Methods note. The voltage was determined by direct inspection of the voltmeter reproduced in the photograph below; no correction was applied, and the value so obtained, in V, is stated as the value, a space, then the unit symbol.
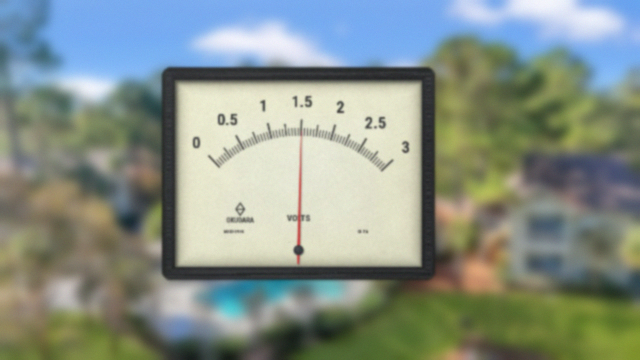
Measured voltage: 1.5 V
